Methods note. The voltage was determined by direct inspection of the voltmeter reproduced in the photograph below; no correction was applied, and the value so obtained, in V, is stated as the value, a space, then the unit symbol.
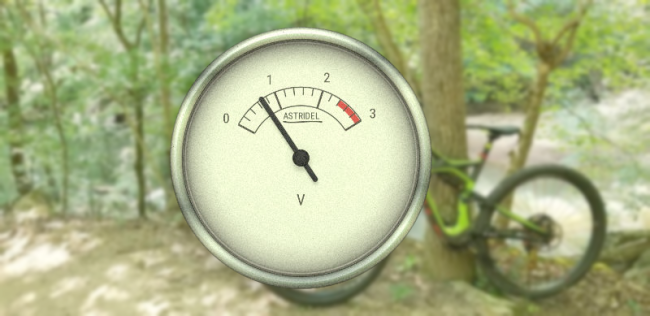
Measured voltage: 0.7 V
